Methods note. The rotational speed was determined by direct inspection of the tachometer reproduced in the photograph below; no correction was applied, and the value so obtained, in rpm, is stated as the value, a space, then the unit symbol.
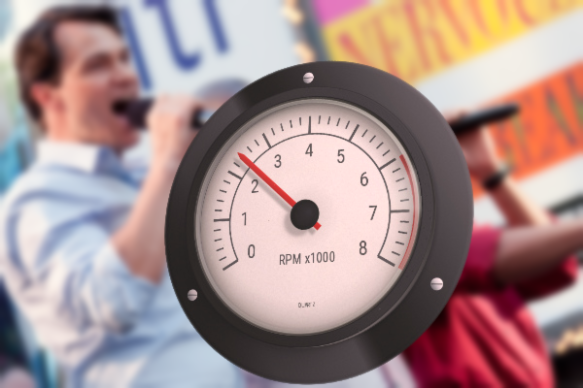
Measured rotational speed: 2400 rpm
